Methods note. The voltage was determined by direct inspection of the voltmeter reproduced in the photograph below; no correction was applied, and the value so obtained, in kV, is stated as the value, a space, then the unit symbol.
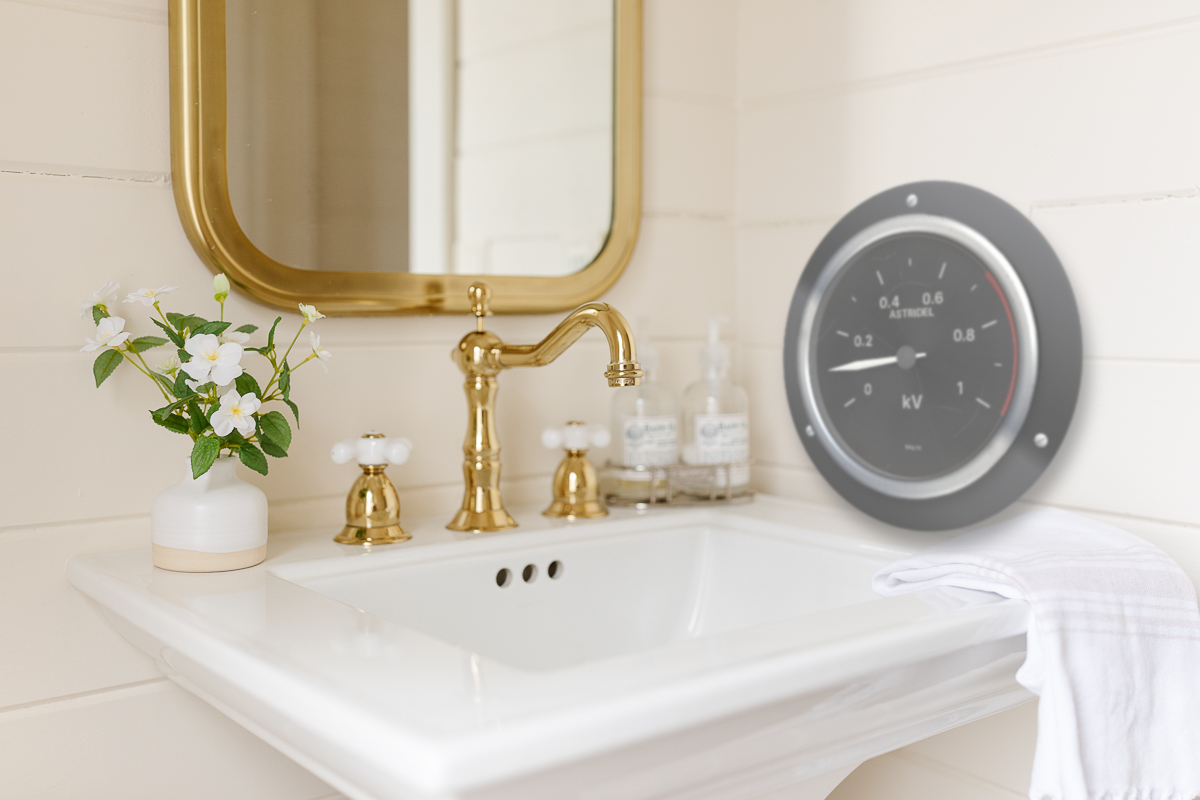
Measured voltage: 0.1 kV
